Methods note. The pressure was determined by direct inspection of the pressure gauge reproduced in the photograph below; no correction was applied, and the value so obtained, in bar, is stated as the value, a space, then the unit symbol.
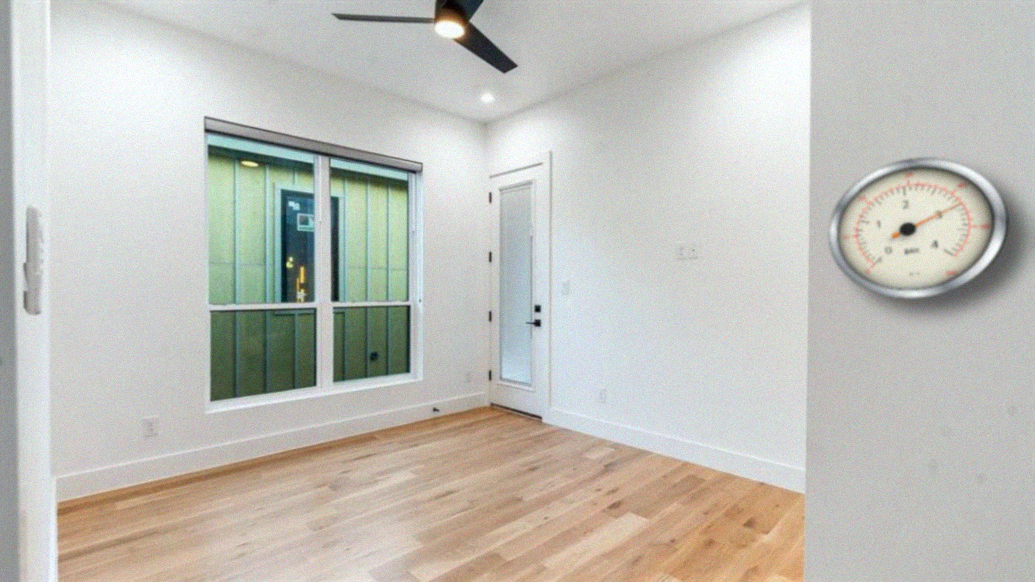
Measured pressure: 3 bar
